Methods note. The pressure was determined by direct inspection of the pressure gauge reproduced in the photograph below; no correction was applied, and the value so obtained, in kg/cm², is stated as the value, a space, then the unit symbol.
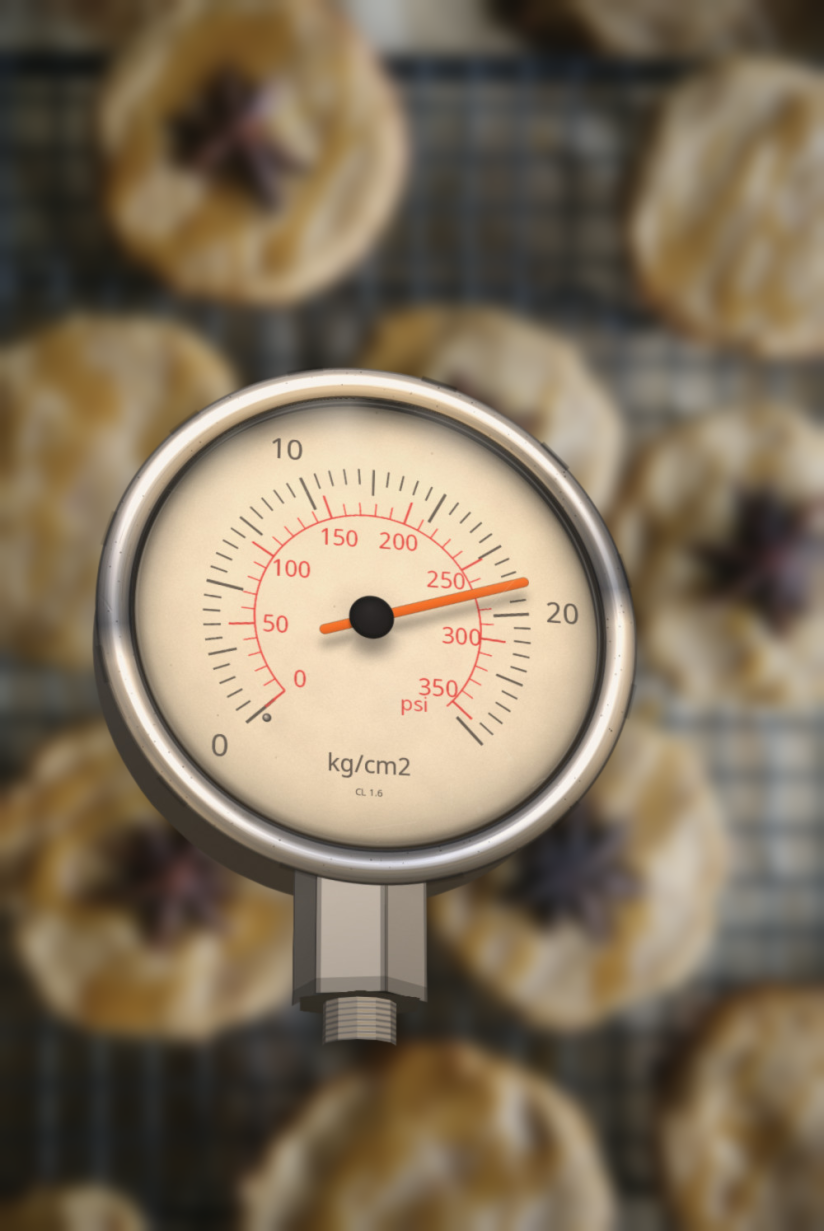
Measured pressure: 19 kg/cm²
